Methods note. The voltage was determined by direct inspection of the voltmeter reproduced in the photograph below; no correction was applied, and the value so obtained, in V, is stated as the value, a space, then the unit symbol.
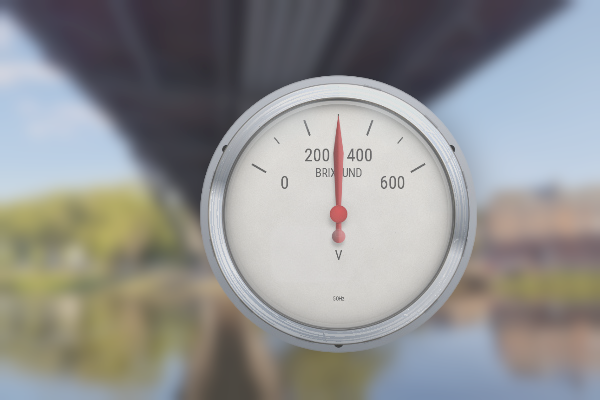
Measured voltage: 300 V
